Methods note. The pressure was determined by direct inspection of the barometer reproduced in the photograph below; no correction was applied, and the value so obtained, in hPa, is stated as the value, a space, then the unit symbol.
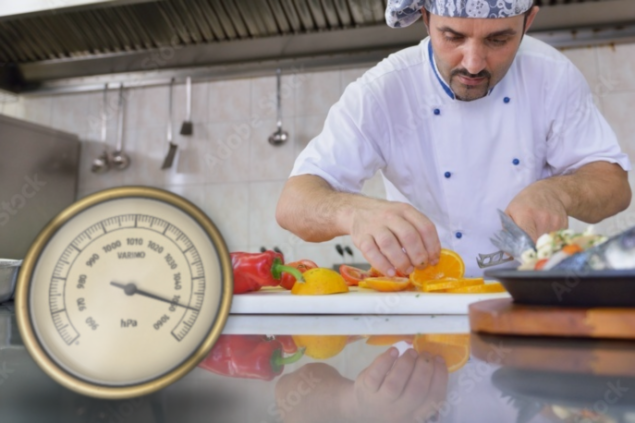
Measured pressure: 1050 hPa
